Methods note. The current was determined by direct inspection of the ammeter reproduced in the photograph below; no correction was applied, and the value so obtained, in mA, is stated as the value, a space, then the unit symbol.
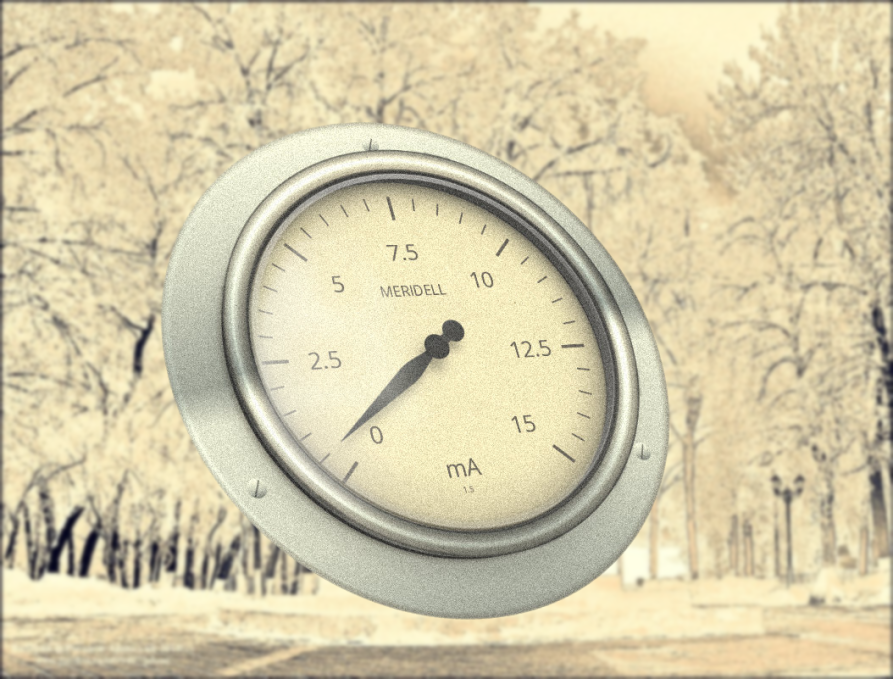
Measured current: 0.5 mA
